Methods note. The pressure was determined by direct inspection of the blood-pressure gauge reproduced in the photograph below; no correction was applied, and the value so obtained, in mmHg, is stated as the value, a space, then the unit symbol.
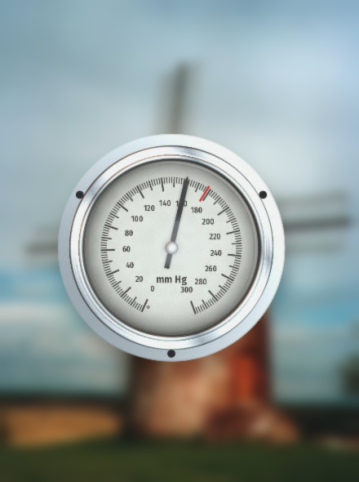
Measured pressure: 160 mmHg
